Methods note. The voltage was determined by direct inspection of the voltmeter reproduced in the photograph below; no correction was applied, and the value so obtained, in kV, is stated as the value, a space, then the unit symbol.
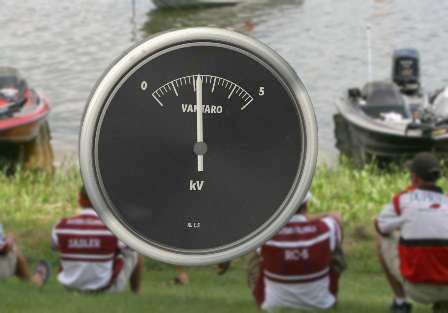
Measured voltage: 2.2 kV
